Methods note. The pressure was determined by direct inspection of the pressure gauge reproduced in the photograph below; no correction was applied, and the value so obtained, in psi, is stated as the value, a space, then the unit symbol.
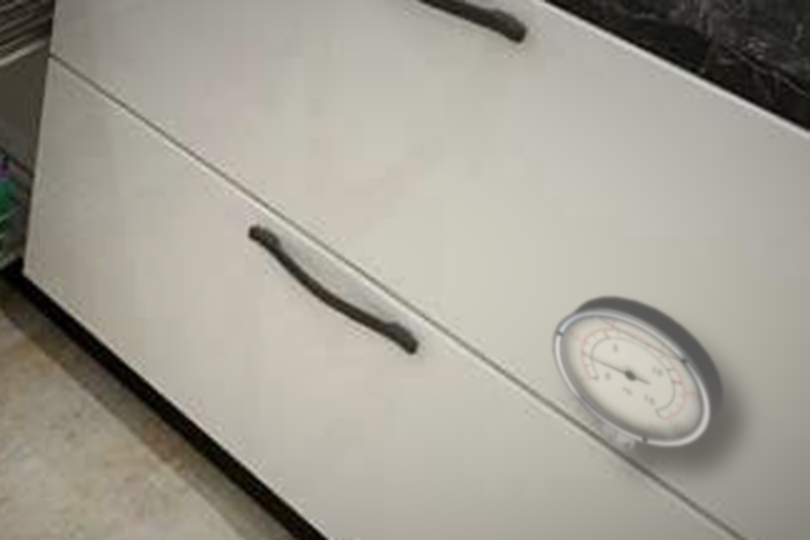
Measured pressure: 2 psi
